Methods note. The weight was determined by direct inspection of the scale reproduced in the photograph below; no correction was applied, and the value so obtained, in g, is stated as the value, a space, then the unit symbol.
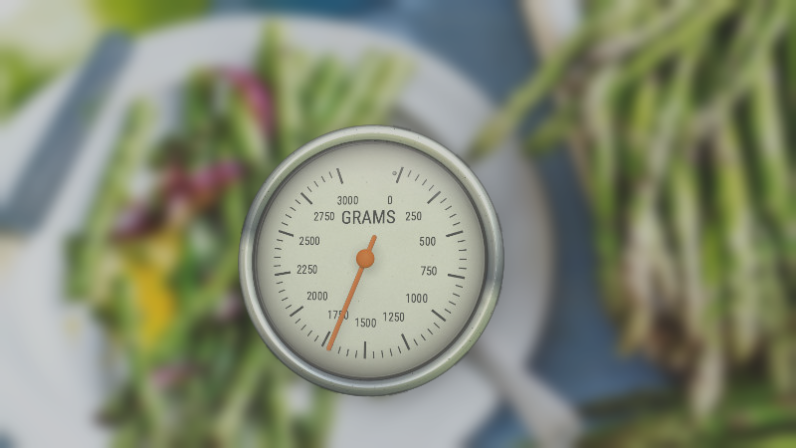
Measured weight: 1700 g
